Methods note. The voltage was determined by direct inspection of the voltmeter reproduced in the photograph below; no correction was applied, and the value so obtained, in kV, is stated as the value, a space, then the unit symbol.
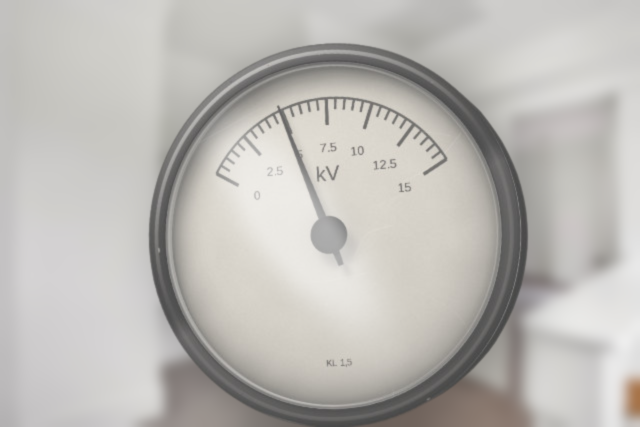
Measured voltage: 5 kV
